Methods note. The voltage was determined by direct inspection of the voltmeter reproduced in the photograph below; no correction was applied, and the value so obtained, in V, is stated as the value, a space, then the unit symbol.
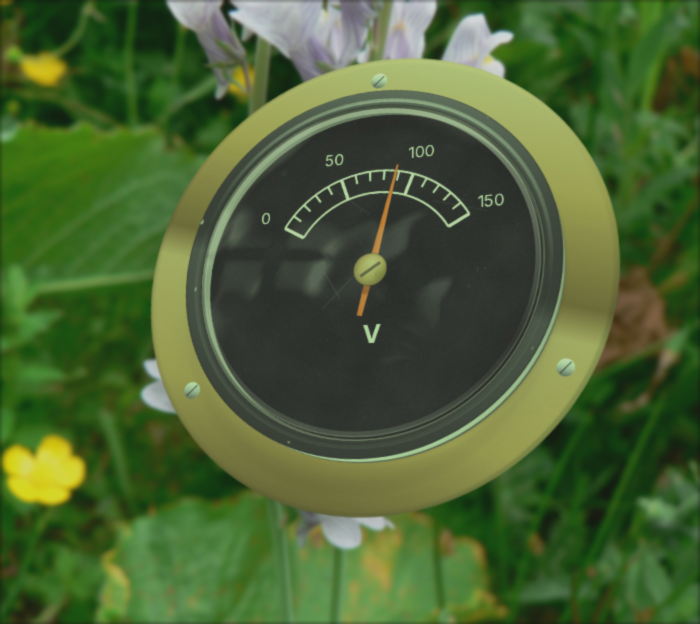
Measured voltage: 90 V
